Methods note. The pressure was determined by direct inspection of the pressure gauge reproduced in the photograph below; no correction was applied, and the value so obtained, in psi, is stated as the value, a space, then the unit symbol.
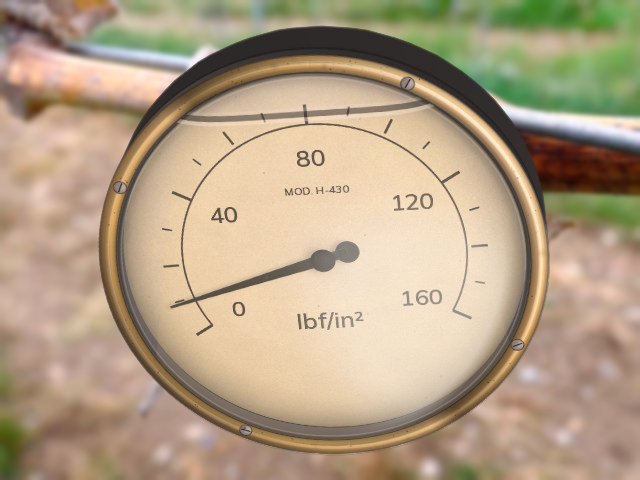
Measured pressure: 10 psi
